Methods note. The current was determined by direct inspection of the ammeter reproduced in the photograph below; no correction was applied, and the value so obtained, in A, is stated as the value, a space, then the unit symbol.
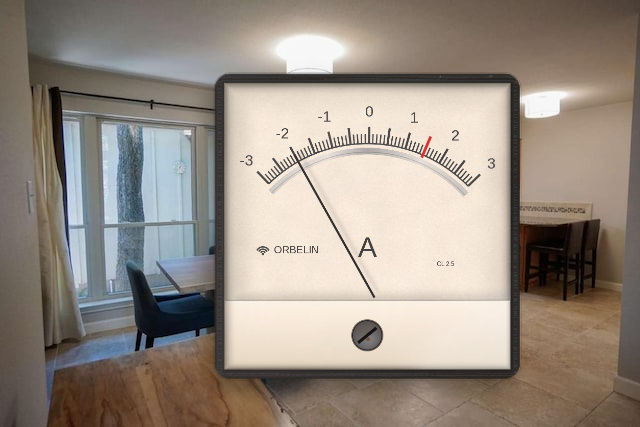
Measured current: -2 A
